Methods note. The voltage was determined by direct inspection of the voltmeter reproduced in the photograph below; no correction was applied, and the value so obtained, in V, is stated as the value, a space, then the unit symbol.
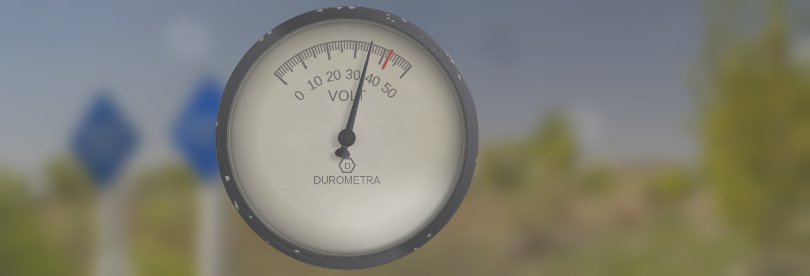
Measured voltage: 35 V
